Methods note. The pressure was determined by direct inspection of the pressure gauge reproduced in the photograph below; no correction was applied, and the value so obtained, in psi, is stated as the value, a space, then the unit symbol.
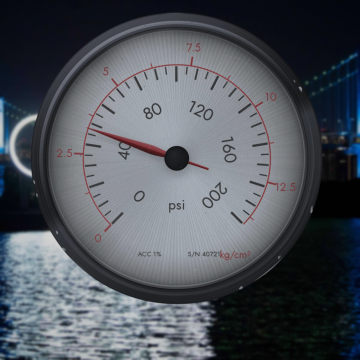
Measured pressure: 47.5 psi
